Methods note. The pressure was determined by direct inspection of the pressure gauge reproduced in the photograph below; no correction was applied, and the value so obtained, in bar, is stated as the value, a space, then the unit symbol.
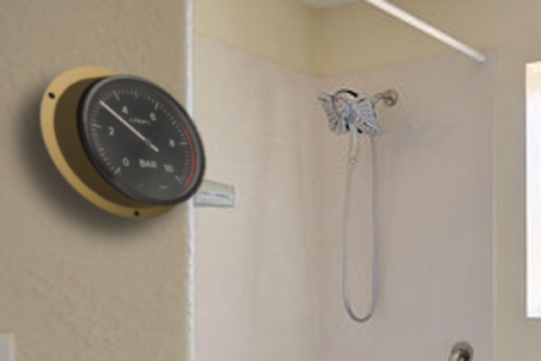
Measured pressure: 3 bar
